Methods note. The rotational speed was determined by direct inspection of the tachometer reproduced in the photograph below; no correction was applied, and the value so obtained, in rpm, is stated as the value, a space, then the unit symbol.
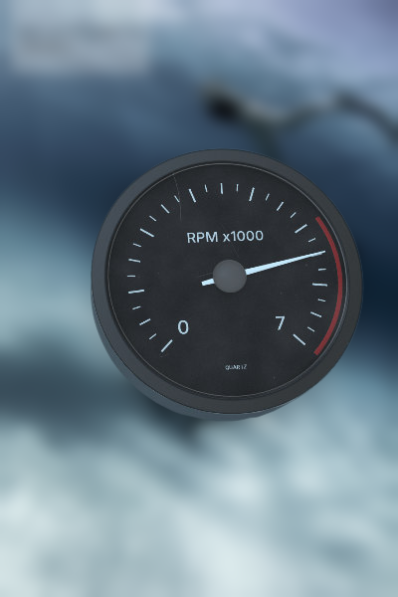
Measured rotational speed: 5500 rpm
